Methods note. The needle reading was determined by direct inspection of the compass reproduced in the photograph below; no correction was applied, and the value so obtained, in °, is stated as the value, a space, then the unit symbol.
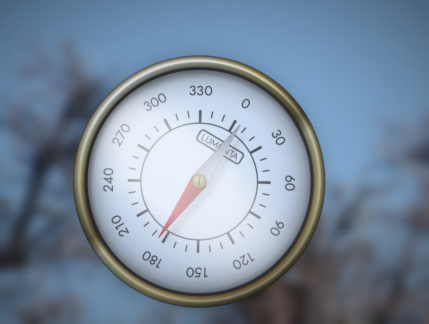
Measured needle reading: 185 °
